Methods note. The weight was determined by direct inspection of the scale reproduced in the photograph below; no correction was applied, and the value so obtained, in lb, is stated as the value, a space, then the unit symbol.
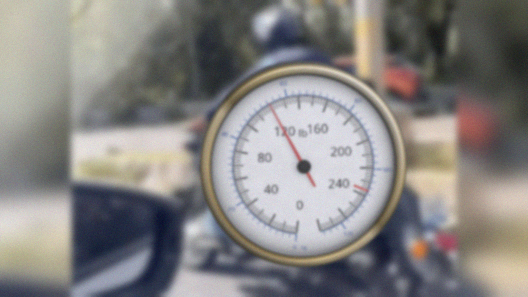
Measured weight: 120 lb
